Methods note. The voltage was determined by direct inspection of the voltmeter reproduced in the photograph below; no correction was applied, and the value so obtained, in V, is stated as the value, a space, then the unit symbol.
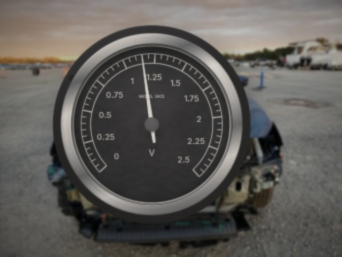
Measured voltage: 1.15 V
